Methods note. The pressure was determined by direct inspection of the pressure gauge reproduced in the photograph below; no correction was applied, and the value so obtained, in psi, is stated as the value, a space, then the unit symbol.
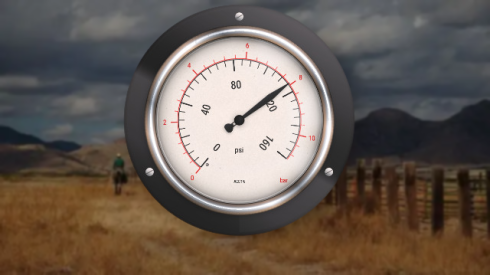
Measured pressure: 115 psi
